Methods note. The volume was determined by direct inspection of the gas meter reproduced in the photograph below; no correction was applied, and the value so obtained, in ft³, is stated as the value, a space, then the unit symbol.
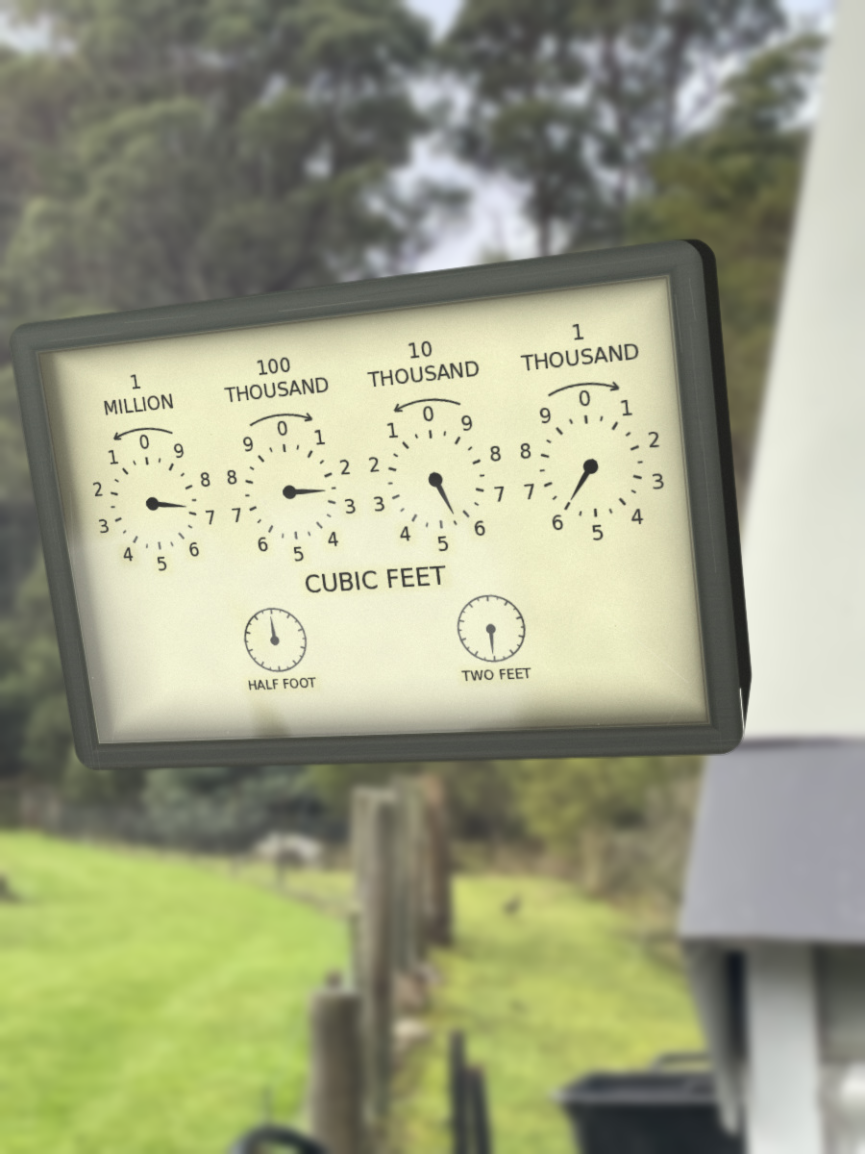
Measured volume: 725600 ft³
